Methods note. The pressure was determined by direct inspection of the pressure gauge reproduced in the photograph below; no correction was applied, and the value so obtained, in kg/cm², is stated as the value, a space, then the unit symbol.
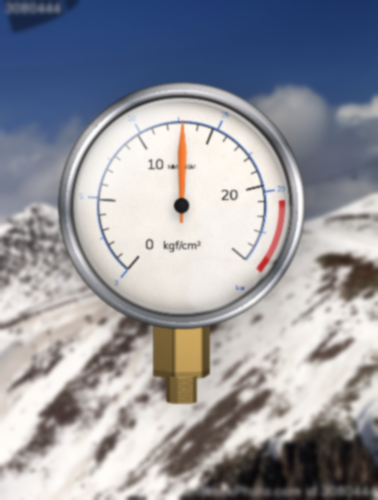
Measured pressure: 13 kg/cm²
